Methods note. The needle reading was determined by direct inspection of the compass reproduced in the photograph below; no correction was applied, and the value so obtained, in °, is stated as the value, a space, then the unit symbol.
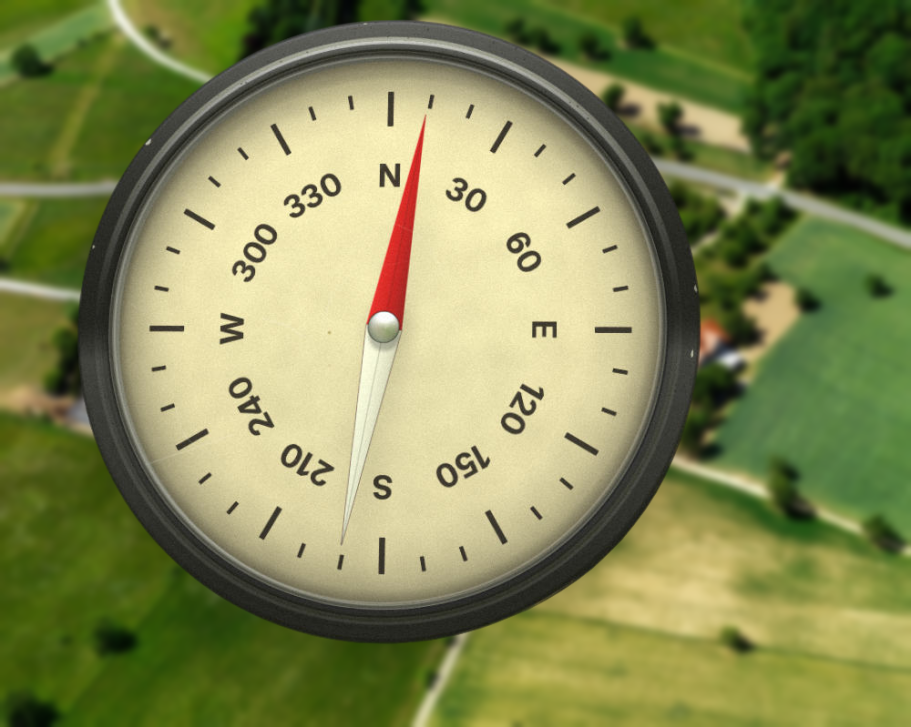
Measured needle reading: 10 °
